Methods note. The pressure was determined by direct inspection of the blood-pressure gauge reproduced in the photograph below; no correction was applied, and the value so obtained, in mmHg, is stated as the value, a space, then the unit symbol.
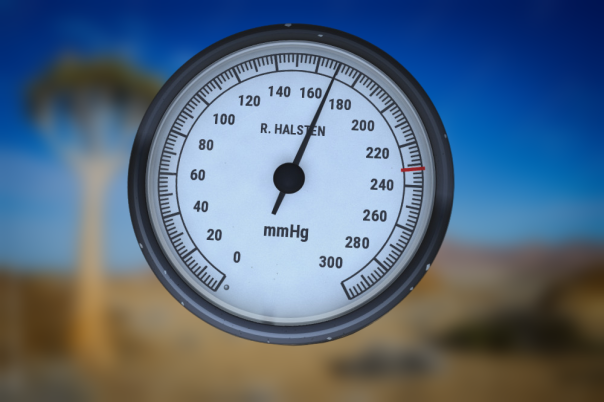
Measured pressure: 170 mmHg
